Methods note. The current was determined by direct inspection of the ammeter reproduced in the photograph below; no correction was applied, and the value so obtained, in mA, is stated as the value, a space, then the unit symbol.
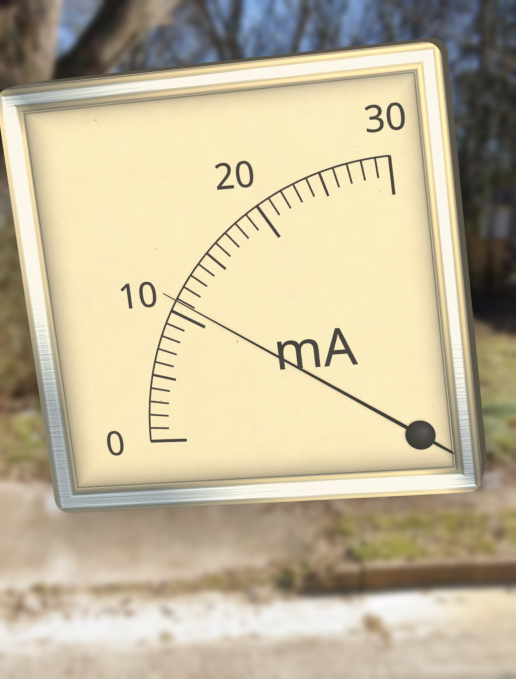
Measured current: 11 mA
